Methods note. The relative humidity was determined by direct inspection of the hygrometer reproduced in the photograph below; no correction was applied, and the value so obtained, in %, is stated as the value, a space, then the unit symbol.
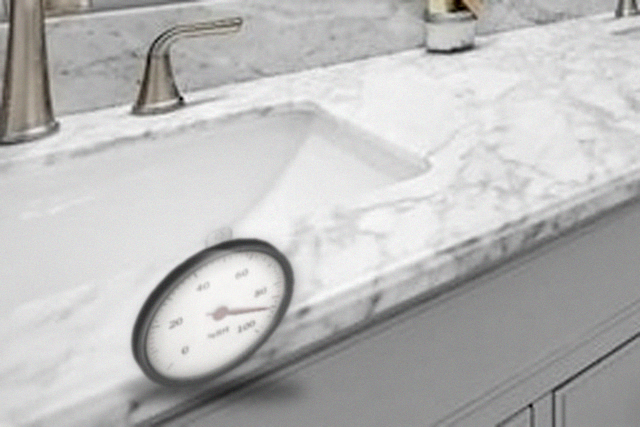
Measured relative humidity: 90 %
